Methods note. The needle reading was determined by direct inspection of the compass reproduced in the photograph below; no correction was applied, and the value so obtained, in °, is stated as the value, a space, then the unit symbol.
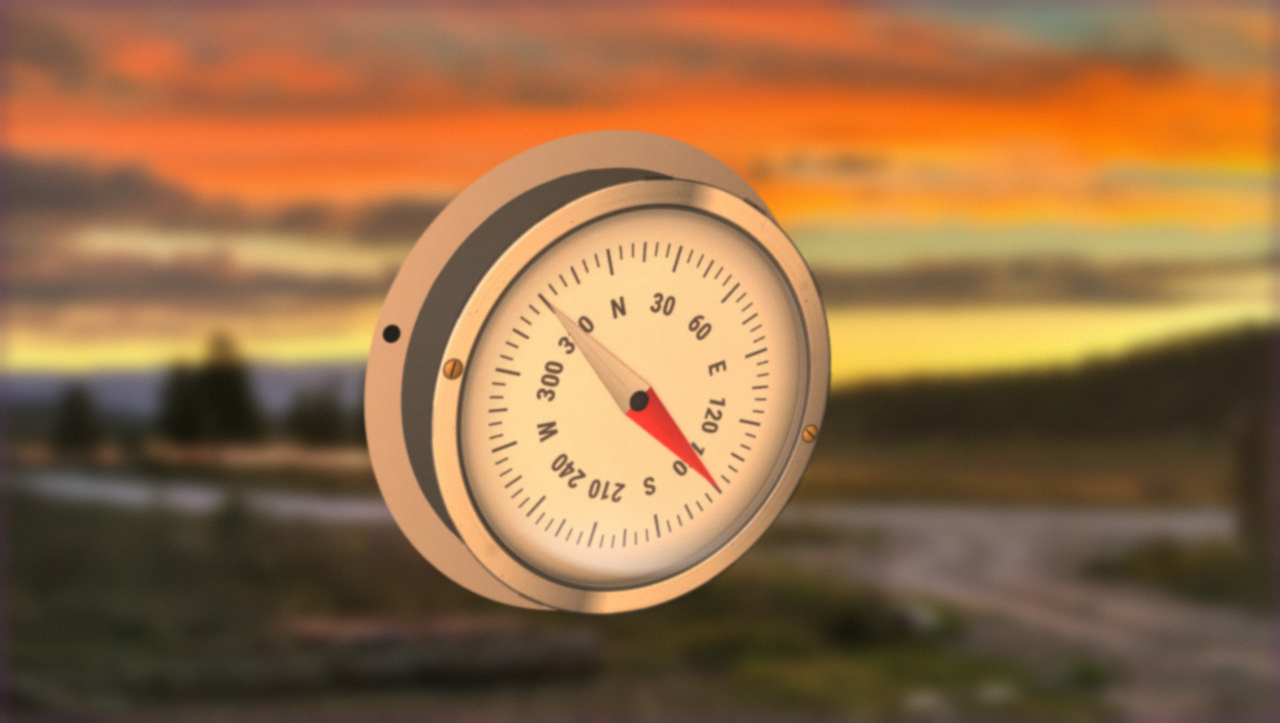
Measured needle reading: 150 °
